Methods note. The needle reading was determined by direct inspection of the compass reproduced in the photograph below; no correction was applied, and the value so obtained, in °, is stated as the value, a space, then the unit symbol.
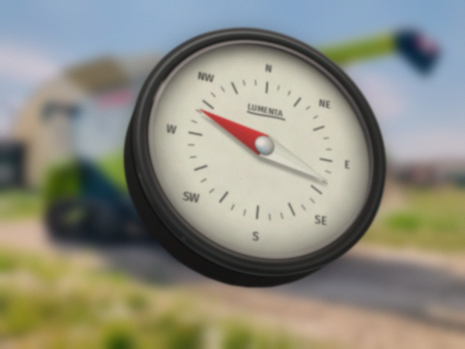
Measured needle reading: 290 °
